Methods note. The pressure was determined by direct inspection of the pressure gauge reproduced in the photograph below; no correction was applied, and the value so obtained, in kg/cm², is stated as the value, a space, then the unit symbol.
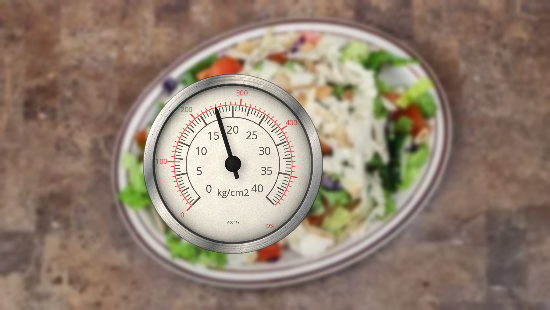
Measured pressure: 17.5 kg/cm²
